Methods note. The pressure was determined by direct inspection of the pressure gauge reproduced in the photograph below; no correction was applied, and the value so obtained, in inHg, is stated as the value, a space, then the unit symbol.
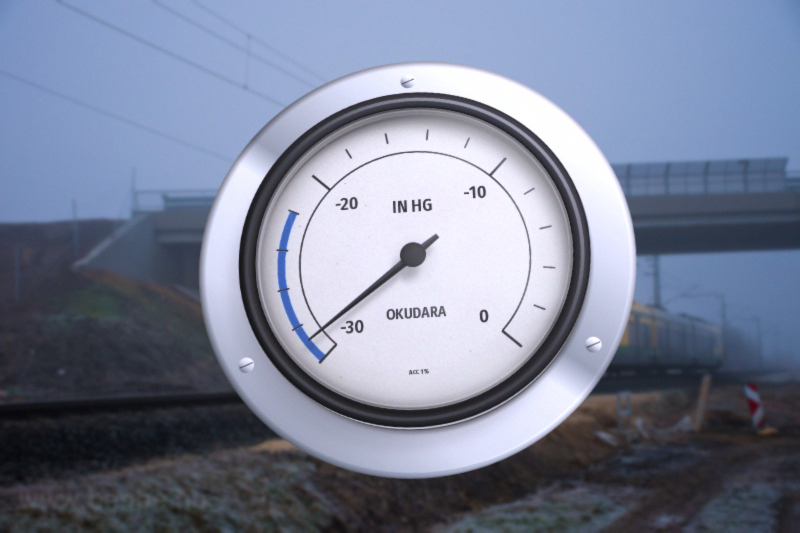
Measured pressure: -29 inHg
